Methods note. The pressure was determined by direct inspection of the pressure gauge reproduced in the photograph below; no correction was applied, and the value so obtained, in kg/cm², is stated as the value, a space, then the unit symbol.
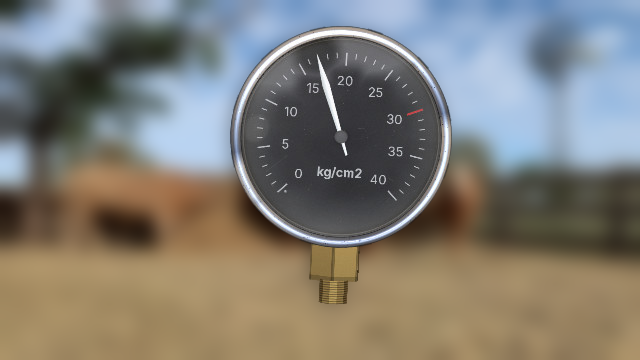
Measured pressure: 17 kg/cm²
